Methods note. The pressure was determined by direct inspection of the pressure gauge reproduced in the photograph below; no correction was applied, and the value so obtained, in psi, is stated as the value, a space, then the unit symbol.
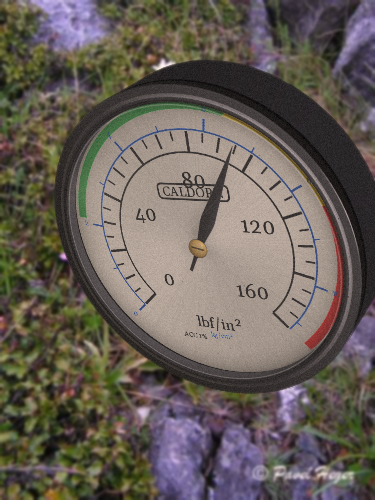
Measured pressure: 95 psi
